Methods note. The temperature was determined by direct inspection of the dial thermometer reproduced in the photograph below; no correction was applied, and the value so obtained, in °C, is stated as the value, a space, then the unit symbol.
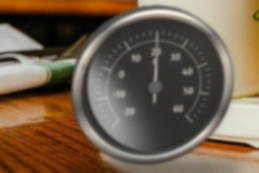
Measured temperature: 20 °C
